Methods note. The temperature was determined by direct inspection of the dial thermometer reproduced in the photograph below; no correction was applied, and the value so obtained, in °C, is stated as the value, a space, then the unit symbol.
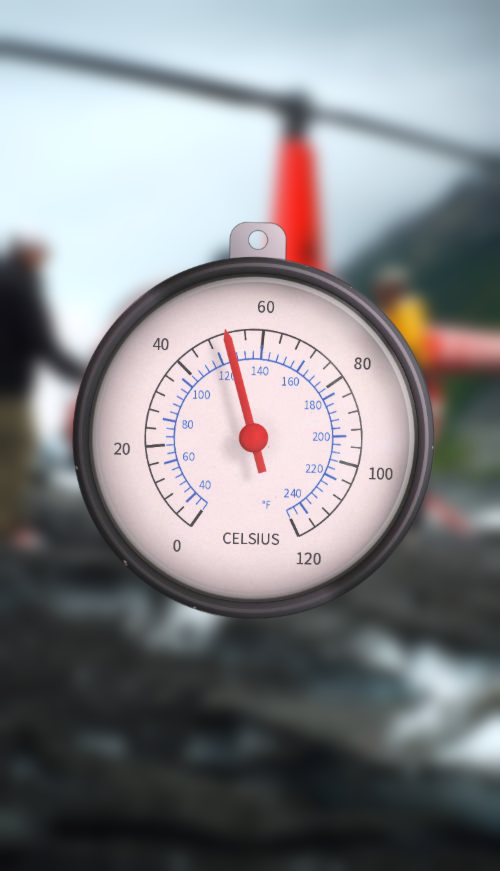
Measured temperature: 52 °C
